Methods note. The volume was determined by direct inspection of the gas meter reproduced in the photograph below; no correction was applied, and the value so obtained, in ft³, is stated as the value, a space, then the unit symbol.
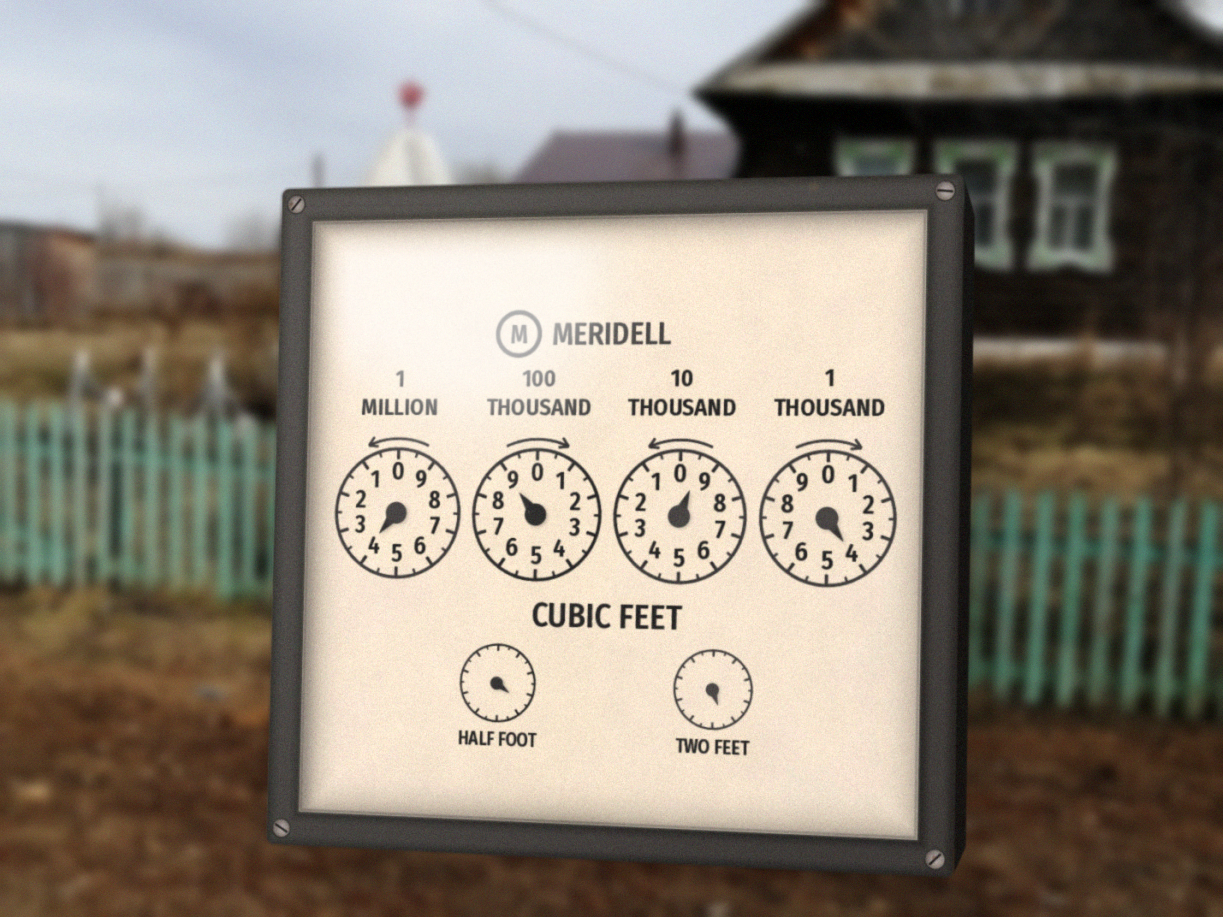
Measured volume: 389400 ft³
